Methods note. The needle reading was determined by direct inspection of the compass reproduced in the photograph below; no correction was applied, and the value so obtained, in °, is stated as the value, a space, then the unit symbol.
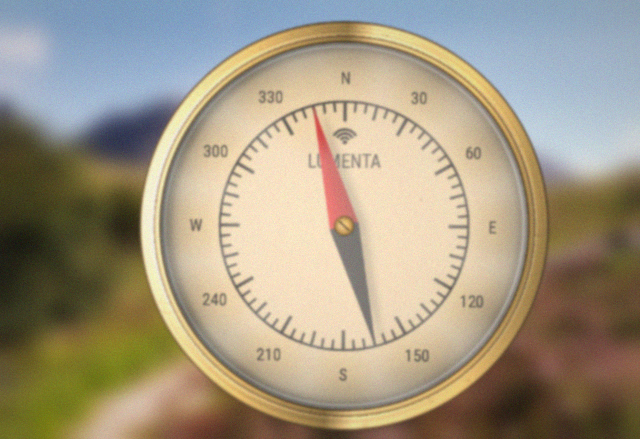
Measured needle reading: 345 °
